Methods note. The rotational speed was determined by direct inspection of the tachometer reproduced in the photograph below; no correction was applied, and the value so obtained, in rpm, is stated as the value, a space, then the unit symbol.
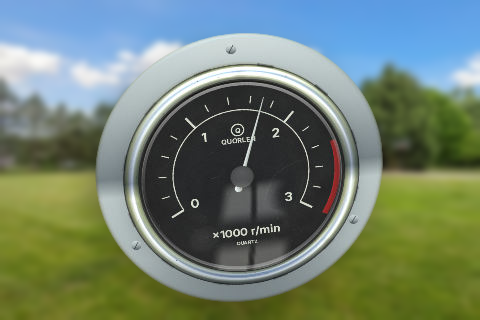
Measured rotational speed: 1700 rpm
